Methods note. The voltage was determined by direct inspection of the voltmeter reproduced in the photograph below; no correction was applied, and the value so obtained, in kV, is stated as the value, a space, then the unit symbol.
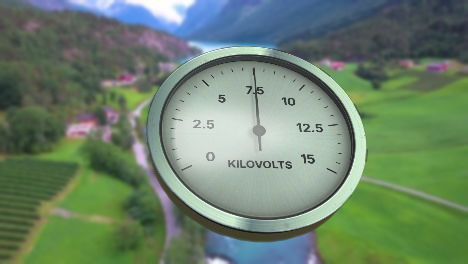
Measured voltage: 7.5 kV
